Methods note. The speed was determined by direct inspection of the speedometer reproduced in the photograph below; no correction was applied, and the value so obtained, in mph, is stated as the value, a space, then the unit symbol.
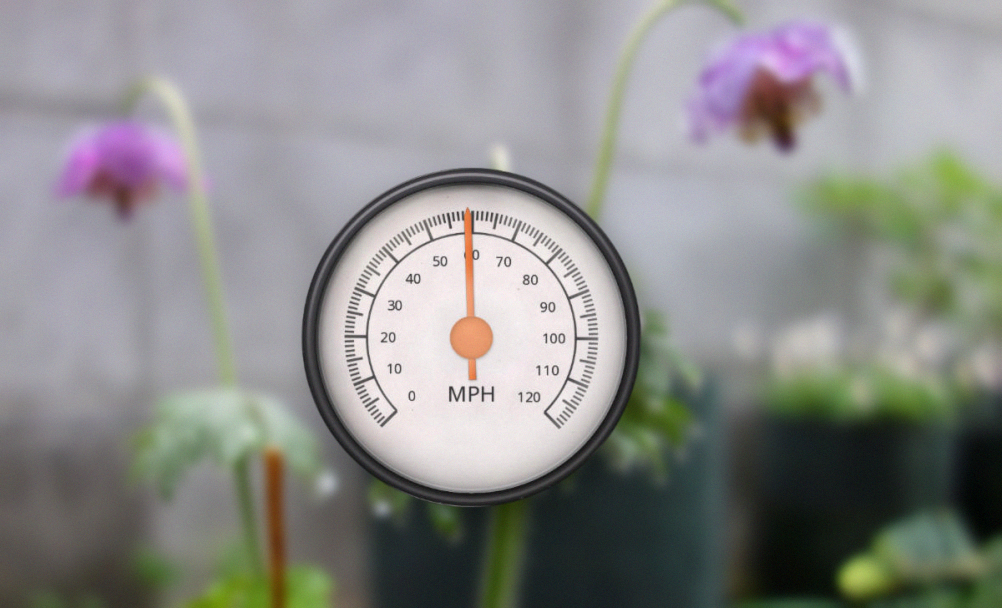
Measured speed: 59 mph
